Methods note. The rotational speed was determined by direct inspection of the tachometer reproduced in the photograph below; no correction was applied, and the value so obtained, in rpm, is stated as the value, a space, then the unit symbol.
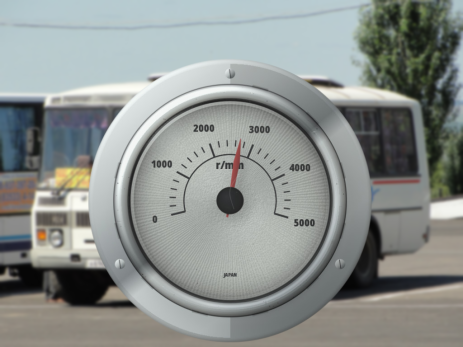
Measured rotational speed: 2700 rpm
